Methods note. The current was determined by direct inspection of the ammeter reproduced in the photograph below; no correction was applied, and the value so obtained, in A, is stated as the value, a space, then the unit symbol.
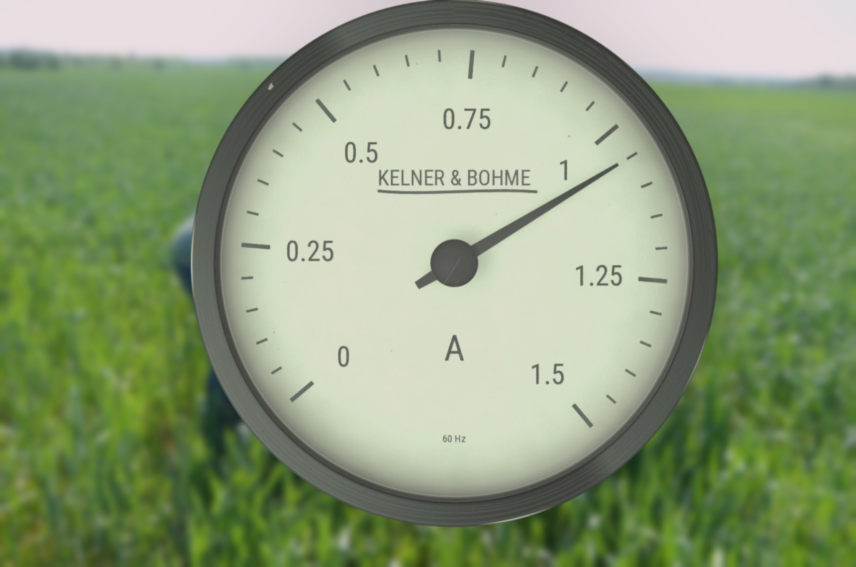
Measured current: 1.05 A
